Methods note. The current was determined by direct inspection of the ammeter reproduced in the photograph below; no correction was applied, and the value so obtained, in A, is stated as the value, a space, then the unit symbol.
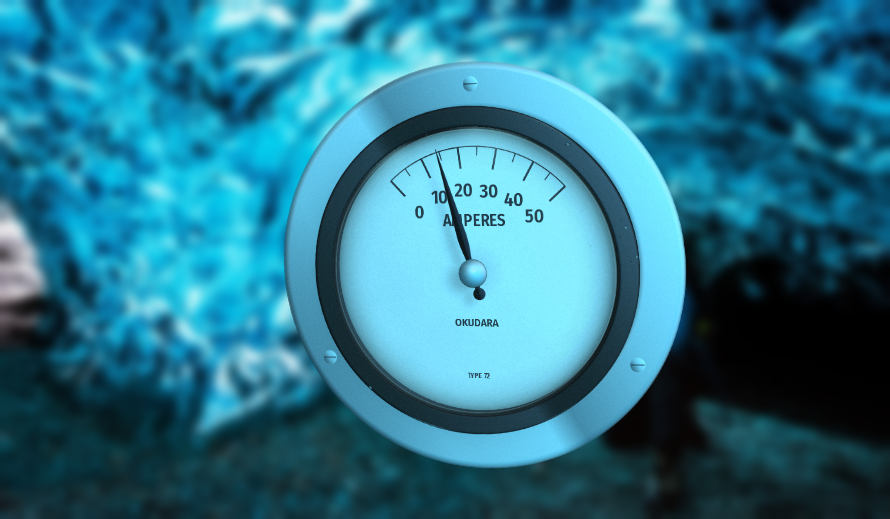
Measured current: 15 A
